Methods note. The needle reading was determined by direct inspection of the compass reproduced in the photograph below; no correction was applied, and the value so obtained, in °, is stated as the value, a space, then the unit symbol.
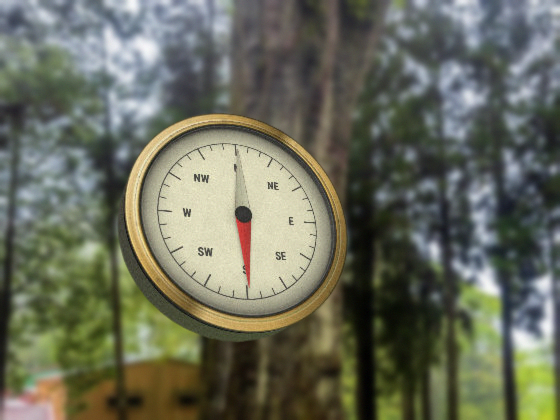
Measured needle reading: 180 °
